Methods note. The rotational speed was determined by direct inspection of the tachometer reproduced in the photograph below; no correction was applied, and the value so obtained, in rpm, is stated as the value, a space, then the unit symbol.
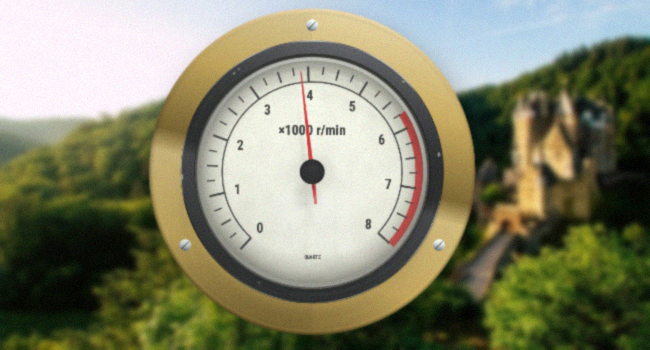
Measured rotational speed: 3875 rpm
